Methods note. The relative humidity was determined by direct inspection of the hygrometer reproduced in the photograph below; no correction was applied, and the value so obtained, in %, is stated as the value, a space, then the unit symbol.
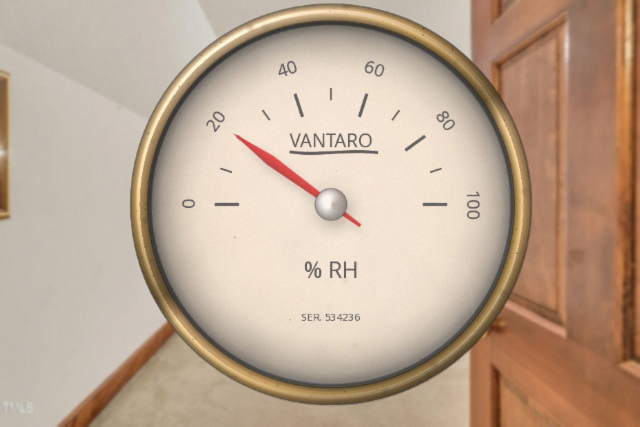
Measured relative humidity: 20 %
